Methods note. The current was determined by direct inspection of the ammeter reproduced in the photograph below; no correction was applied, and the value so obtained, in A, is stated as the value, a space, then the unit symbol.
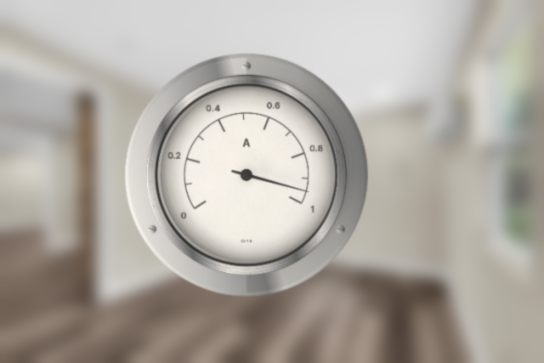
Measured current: 0.95 A
